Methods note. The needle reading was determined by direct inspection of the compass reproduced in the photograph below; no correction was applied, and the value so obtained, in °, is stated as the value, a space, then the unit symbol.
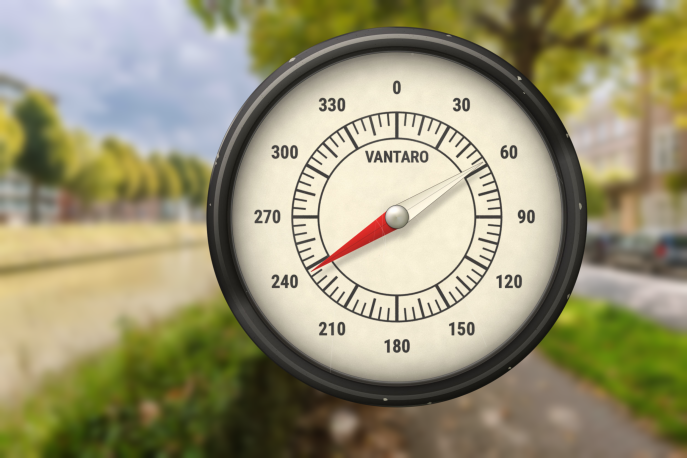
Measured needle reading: 237.5 °
